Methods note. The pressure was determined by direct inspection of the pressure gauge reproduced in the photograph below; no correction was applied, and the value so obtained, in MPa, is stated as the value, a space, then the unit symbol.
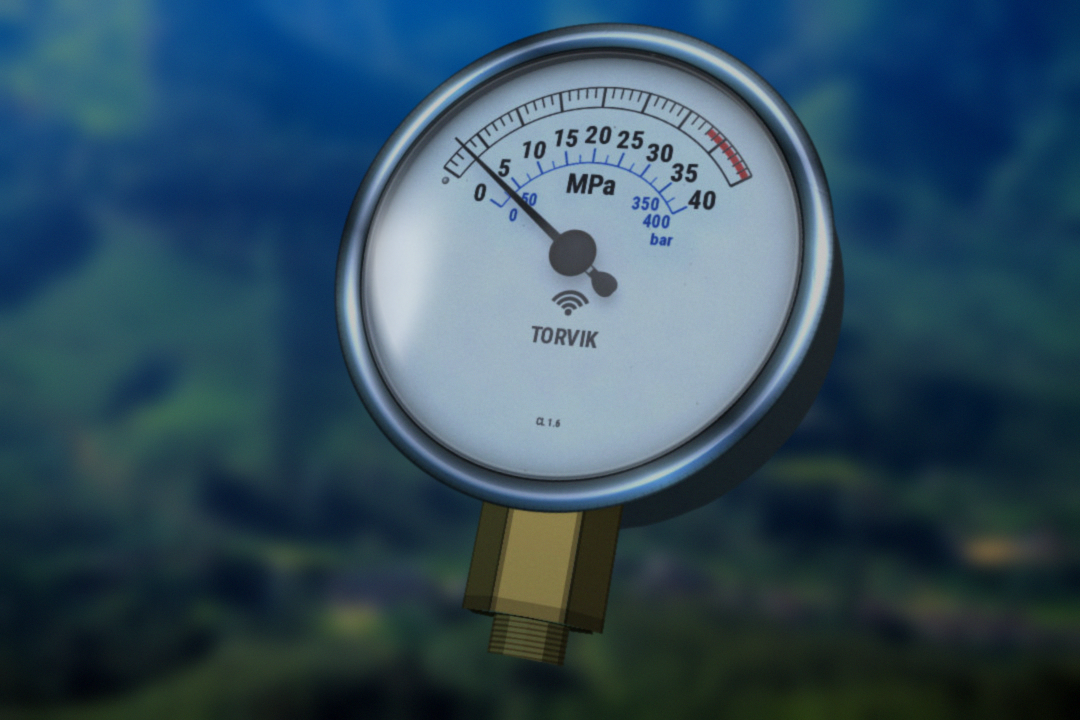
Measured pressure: 3 MPa
